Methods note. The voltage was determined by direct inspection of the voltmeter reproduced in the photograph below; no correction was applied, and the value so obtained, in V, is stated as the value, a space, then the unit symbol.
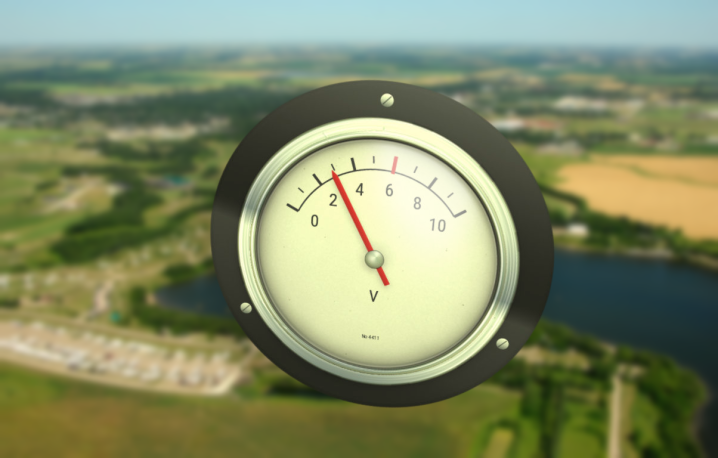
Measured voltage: 3 V
